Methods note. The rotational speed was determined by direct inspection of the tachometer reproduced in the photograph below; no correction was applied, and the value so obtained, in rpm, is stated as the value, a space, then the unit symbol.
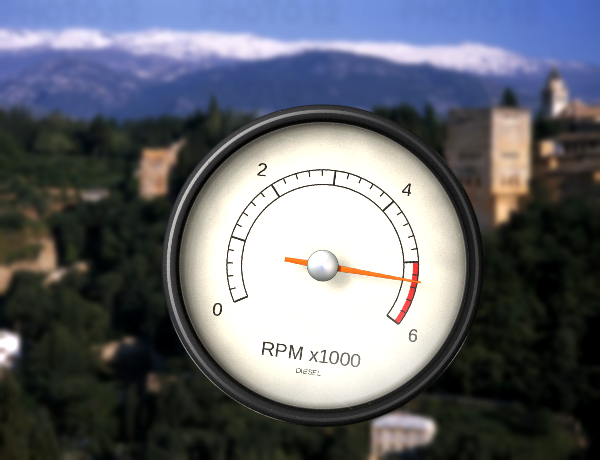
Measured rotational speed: 5300 rpm
